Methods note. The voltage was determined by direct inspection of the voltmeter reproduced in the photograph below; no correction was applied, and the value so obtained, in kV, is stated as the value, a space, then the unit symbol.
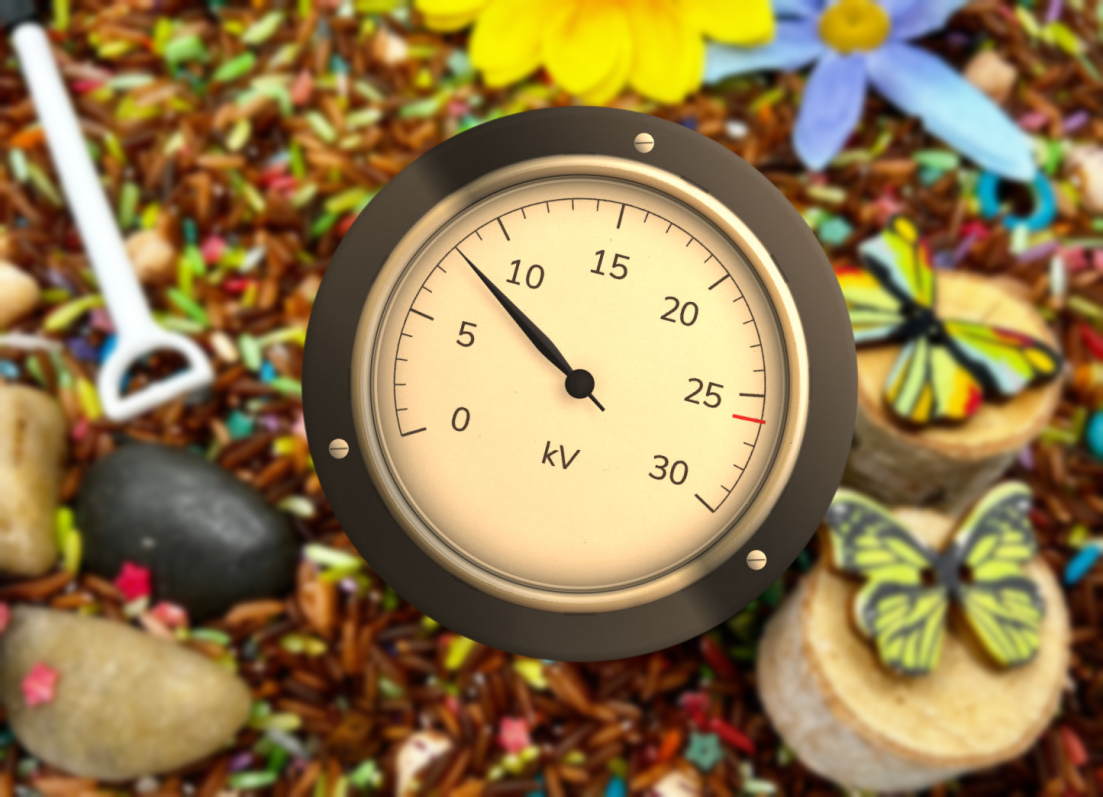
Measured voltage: 8 kV
